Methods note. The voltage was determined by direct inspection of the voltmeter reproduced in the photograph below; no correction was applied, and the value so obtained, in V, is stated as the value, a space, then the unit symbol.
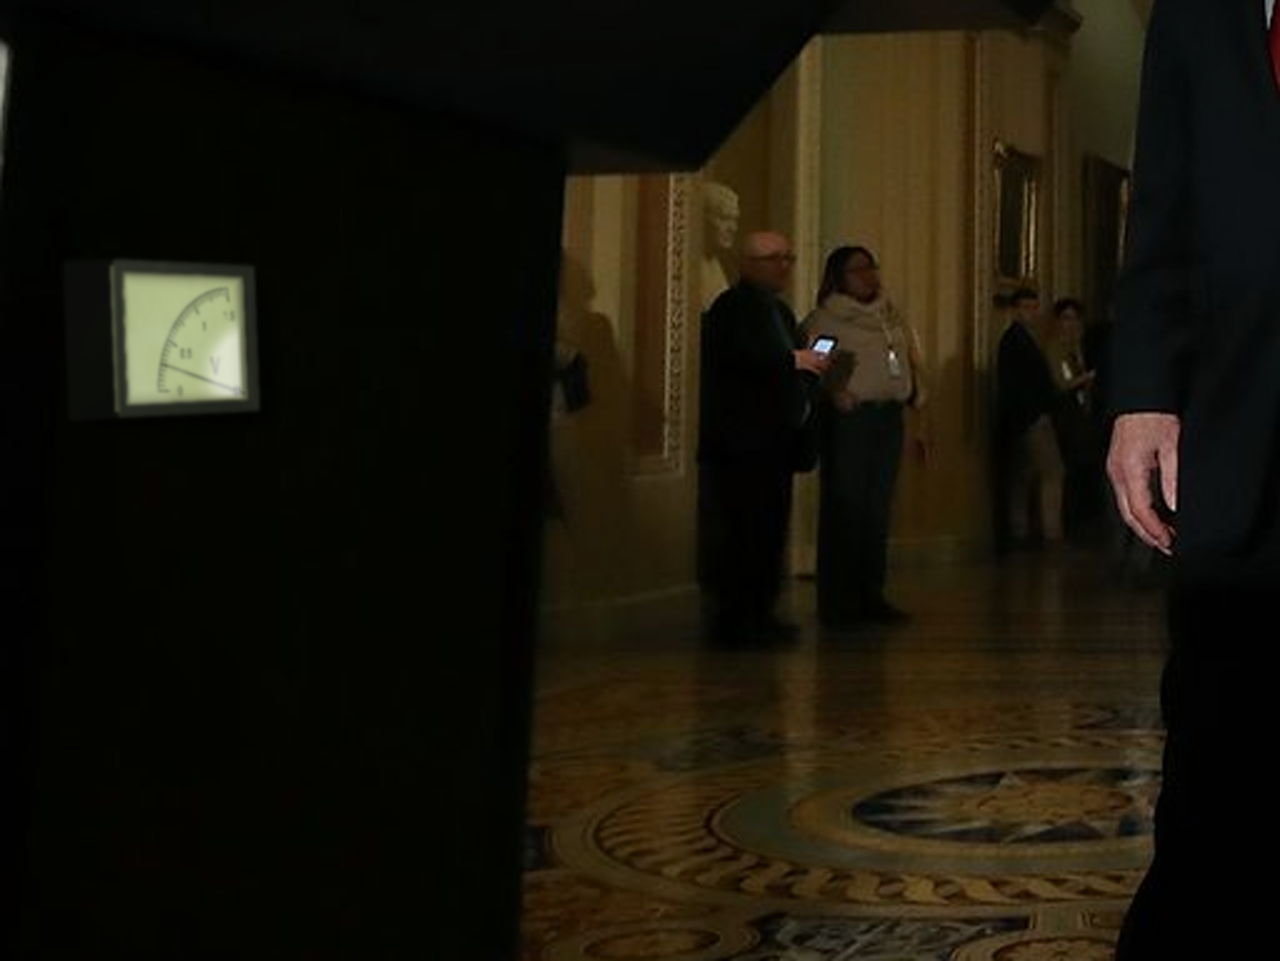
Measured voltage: 0.25 V
